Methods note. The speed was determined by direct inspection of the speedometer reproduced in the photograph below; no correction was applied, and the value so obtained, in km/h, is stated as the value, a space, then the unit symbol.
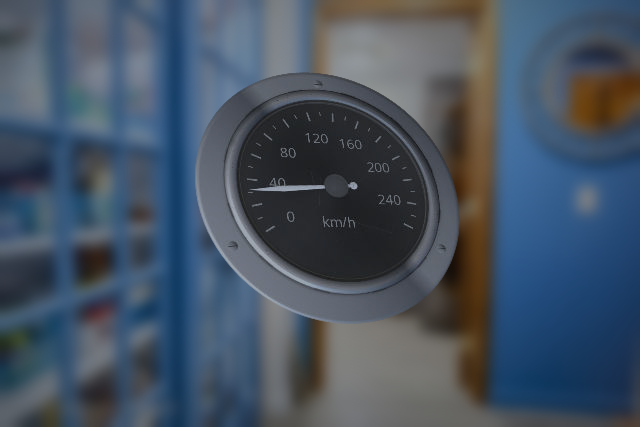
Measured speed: 30 km/h
